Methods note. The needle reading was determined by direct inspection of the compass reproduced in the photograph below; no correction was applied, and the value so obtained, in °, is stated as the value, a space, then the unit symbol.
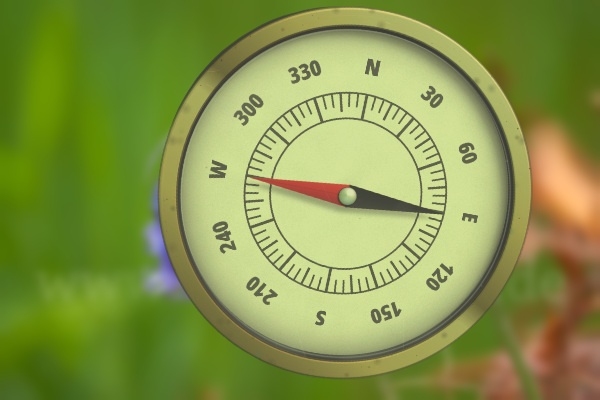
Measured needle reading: 270 °
